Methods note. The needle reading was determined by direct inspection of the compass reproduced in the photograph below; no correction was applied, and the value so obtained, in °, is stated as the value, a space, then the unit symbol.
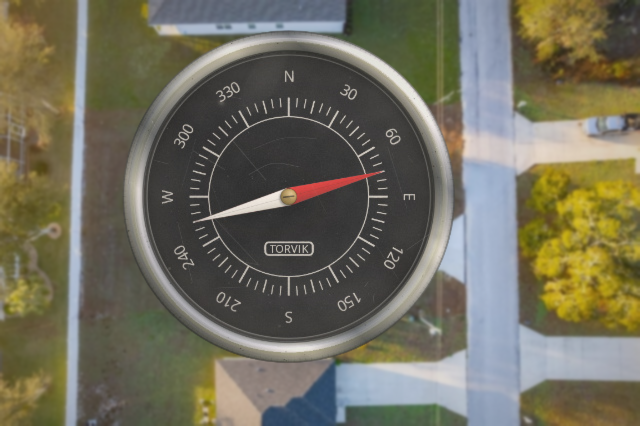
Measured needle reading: 75 °
